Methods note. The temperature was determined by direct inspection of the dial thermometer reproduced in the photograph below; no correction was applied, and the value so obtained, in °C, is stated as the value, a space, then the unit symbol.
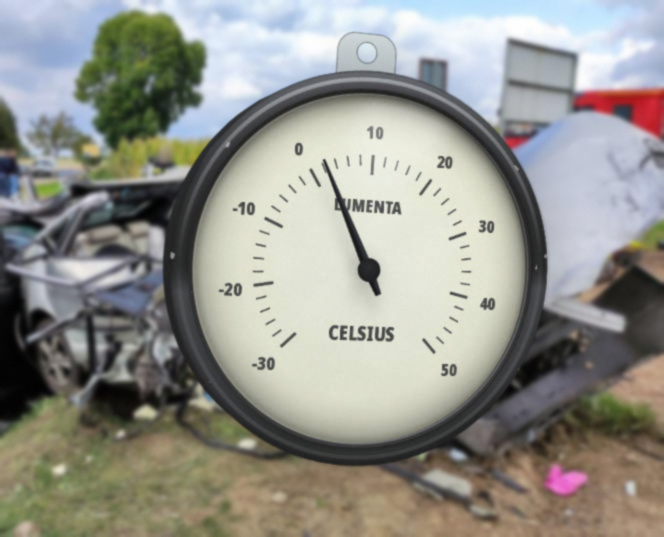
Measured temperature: 2 °C
